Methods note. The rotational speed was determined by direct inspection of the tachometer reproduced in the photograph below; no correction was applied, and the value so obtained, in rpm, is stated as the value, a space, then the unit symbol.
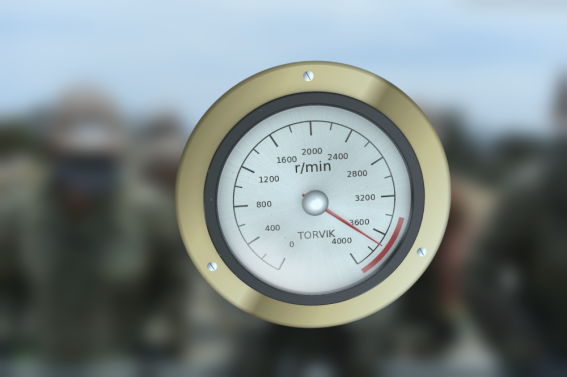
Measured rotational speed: 3700 rpm
